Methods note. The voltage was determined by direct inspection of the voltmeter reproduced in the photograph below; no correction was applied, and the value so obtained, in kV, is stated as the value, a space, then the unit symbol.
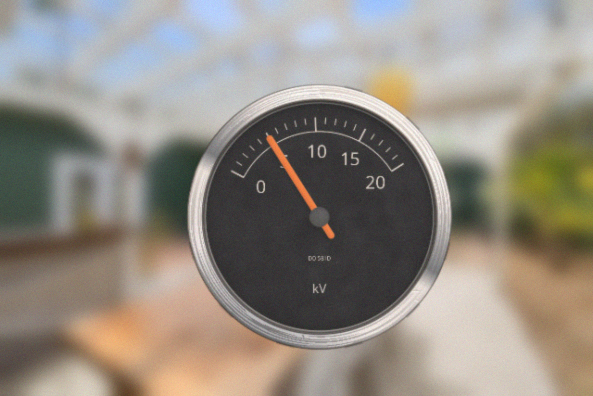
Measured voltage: 5 kV
